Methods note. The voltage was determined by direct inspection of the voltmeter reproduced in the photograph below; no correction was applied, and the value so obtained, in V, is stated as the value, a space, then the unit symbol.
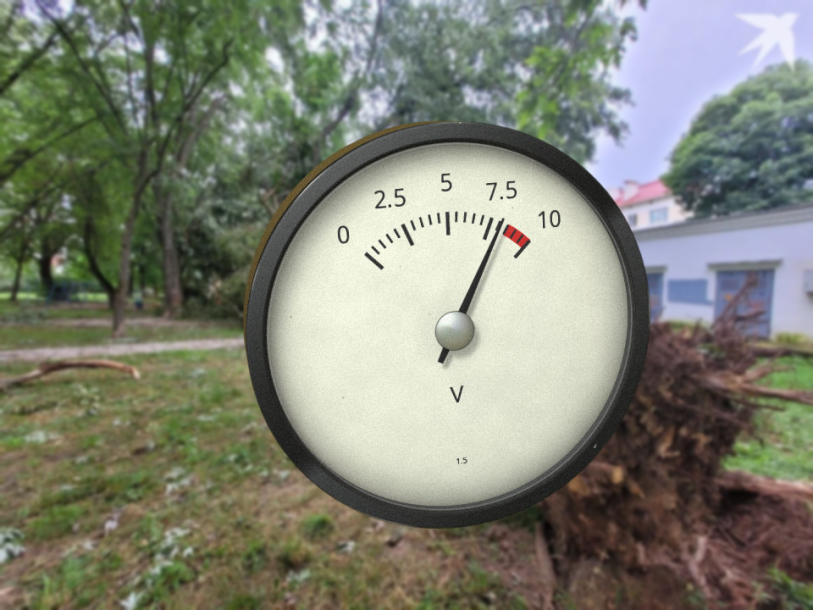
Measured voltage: 8 V
